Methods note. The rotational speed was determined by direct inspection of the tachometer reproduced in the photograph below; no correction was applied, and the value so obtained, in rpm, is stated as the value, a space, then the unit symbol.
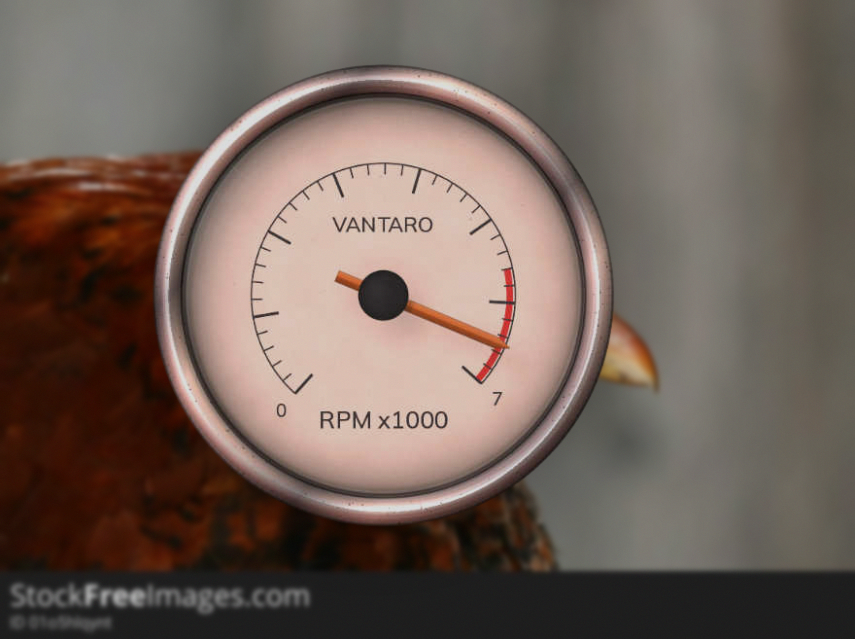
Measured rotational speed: 6500 rpm
